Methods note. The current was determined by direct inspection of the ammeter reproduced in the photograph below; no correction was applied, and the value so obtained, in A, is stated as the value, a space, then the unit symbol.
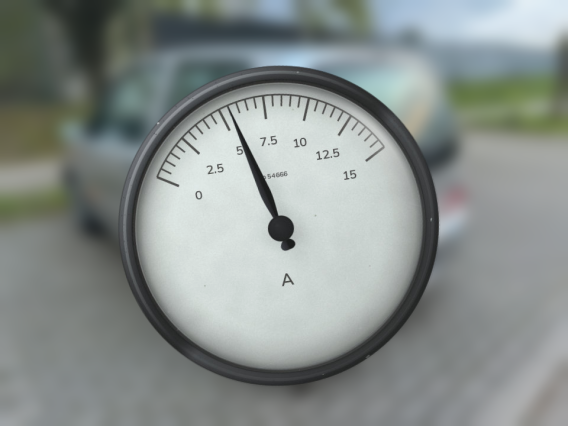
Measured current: 5.5 A
